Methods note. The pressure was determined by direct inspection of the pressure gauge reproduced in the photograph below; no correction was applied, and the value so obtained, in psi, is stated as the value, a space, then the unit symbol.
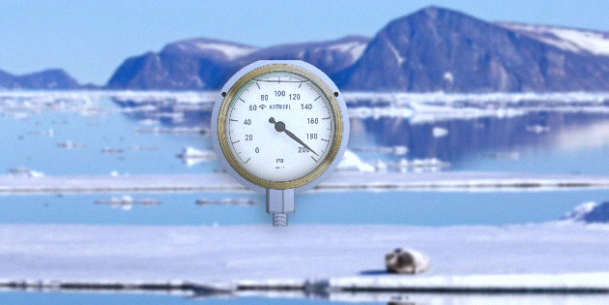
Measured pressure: 195 psi
